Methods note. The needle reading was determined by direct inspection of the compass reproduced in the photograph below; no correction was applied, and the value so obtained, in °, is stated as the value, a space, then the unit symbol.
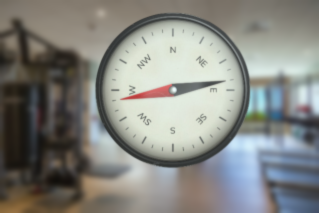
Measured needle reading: 260 °
